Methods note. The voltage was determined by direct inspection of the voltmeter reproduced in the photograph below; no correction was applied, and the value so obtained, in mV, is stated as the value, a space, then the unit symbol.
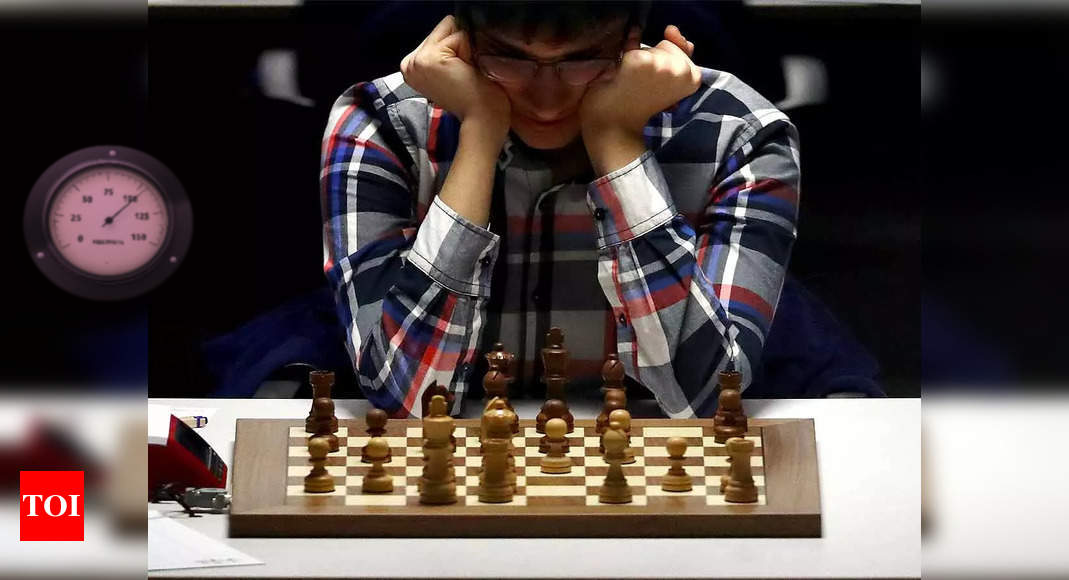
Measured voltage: 105 mV
